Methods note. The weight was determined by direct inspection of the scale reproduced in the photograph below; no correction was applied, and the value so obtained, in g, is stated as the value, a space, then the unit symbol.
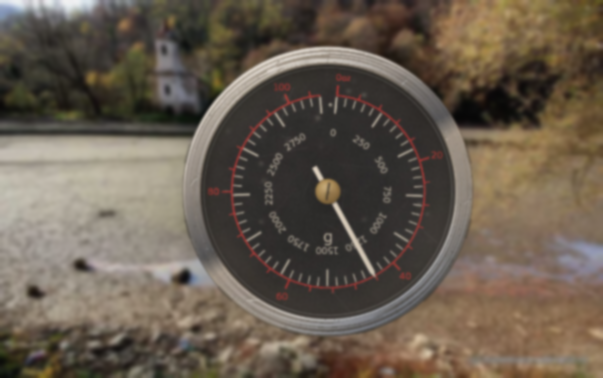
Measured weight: 1250 g
